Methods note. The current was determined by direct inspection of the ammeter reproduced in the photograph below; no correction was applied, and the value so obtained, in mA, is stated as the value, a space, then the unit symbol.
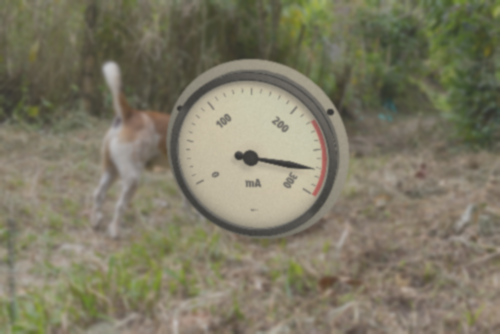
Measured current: 270 mA
